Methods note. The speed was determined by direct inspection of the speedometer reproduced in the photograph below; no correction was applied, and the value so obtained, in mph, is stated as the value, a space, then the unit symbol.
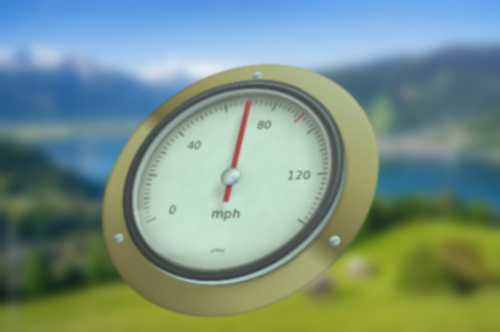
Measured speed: 70 mph
